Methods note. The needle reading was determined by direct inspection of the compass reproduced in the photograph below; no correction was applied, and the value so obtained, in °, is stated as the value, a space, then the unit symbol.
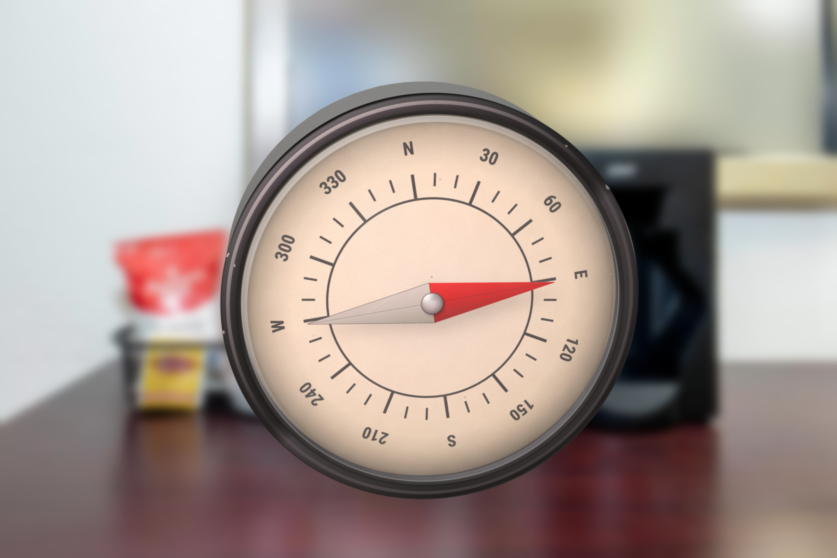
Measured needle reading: 90 °
